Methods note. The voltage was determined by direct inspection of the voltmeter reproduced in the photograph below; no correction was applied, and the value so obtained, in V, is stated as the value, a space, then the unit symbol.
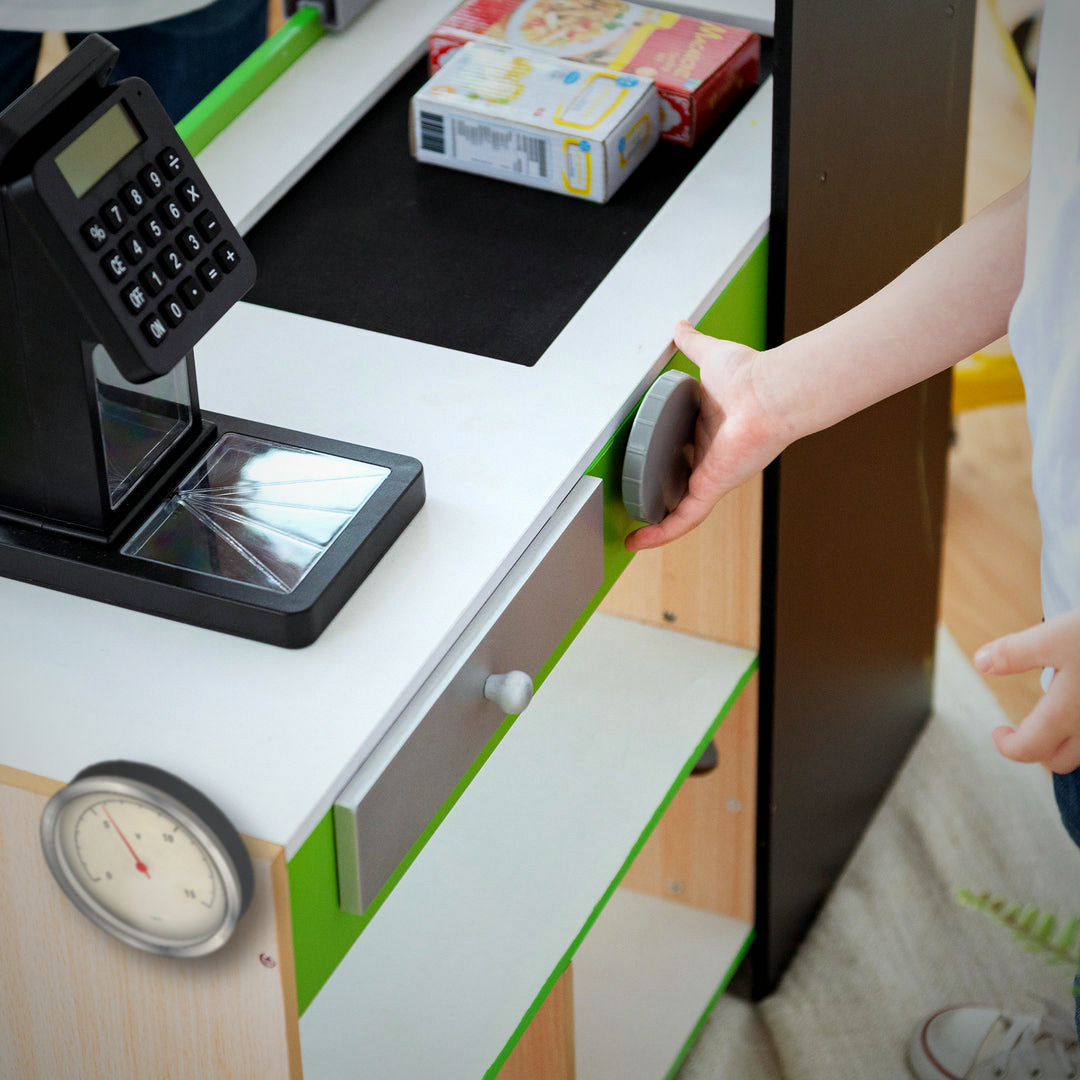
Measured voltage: 6 V
